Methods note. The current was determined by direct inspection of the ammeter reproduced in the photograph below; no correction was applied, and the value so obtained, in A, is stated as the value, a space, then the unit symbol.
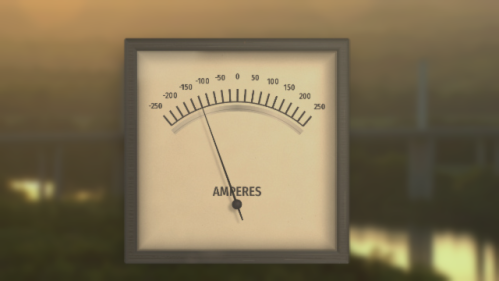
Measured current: -125 A
